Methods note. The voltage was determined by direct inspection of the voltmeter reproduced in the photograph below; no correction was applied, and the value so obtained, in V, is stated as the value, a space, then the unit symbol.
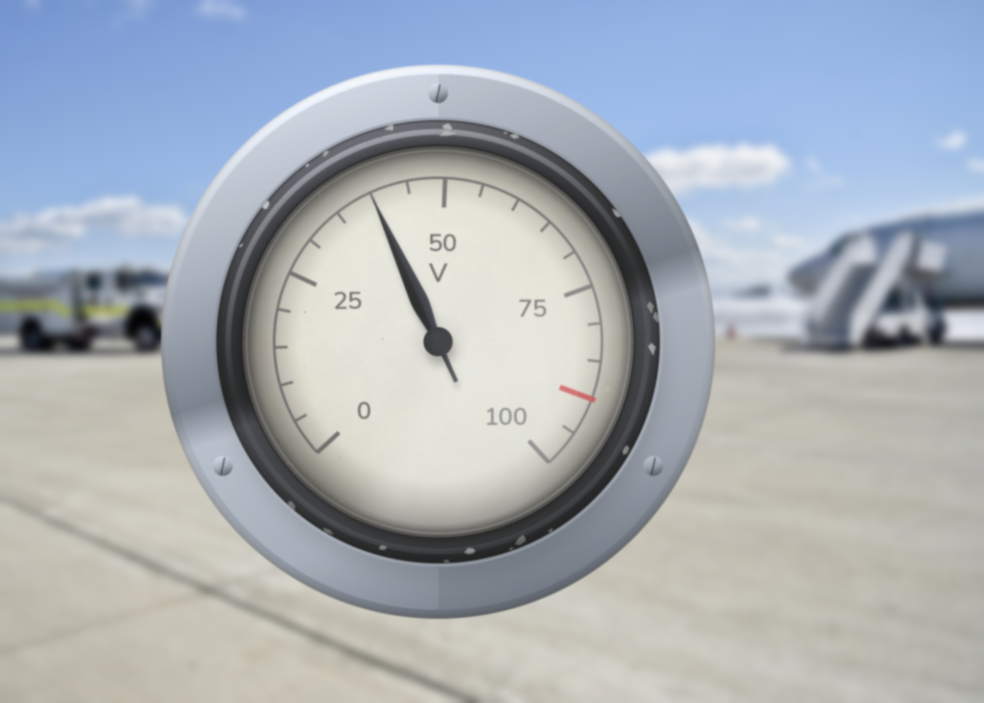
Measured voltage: 40 V
